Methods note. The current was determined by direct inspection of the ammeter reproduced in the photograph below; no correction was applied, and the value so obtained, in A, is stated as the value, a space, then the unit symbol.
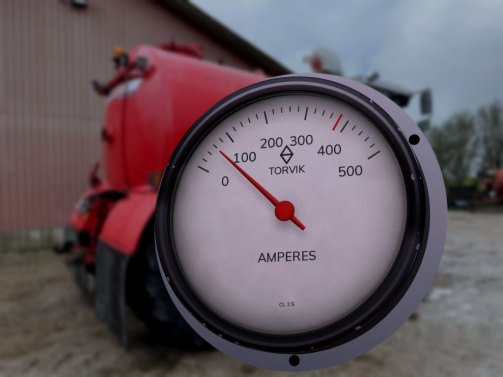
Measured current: 60 A
